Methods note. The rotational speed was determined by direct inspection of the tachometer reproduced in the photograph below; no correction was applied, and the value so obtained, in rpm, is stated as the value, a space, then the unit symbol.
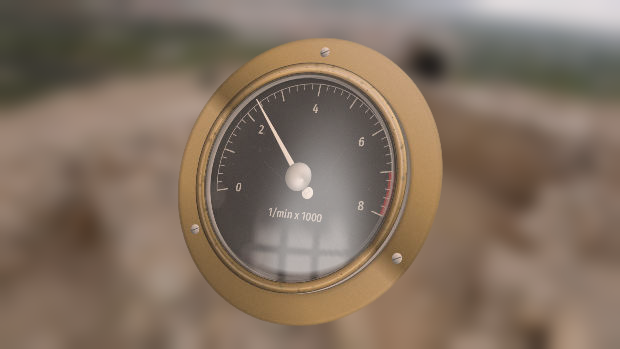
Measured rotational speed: 2400 rpm
